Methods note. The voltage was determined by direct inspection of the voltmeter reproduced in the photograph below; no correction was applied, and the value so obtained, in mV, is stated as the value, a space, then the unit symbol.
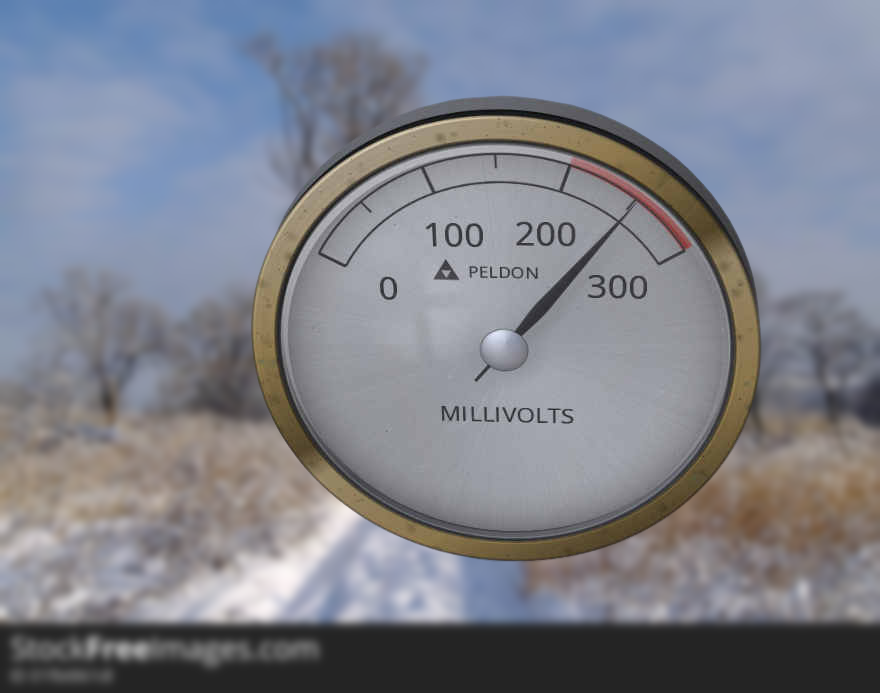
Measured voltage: 250 mV
